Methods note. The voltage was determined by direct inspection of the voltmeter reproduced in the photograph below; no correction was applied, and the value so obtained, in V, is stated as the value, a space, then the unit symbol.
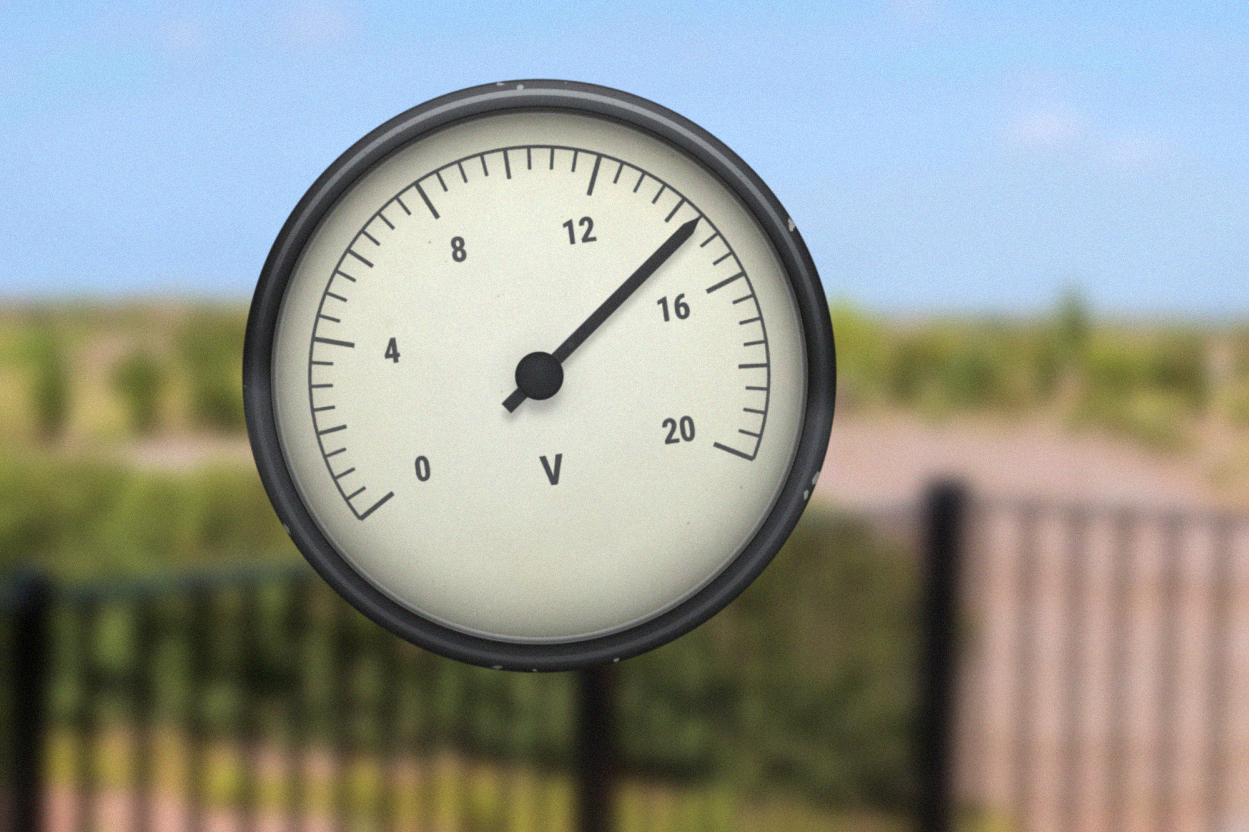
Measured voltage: 14.5 V
